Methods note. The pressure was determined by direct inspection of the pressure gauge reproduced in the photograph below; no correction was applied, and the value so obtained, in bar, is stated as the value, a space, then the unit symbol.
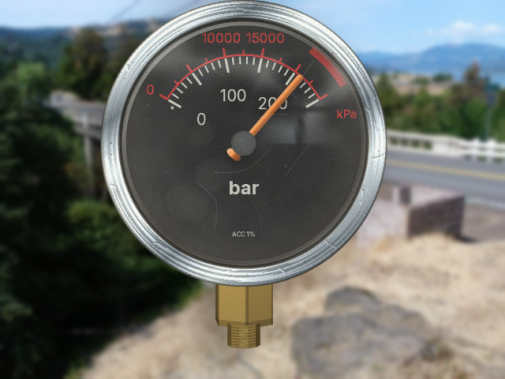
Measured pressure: 210 bar
